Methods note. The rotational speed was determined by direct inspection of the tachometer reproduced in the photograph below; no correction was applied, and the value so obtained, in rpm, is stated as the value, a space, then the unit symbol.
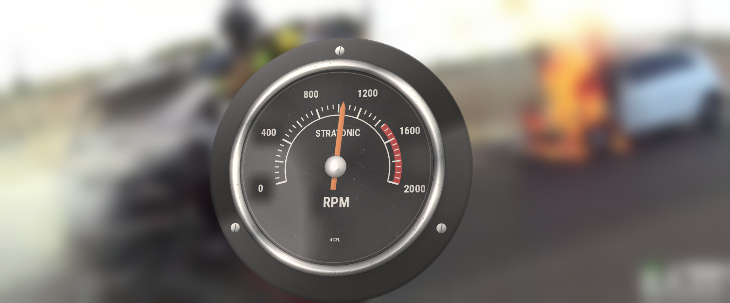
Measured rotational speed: 1050 rpm
